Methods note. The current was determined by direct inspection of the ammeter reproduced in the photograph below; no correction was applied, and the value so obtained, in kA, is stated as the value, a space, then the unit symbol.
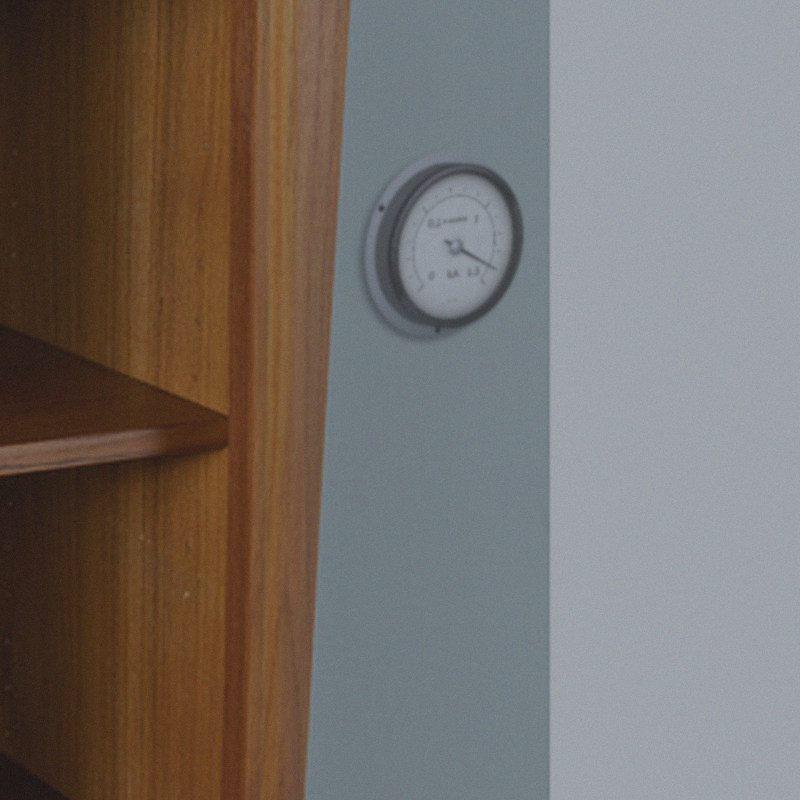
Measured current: 1.4 kA
